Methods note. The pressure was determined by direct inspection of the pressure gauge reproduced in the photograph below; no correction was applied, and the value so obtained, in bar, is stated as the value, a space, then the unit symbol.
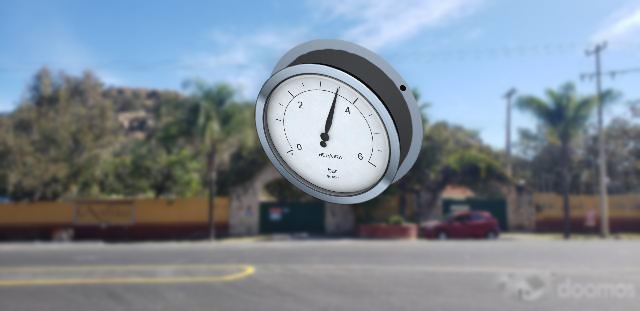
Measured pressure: 3.5 bar
